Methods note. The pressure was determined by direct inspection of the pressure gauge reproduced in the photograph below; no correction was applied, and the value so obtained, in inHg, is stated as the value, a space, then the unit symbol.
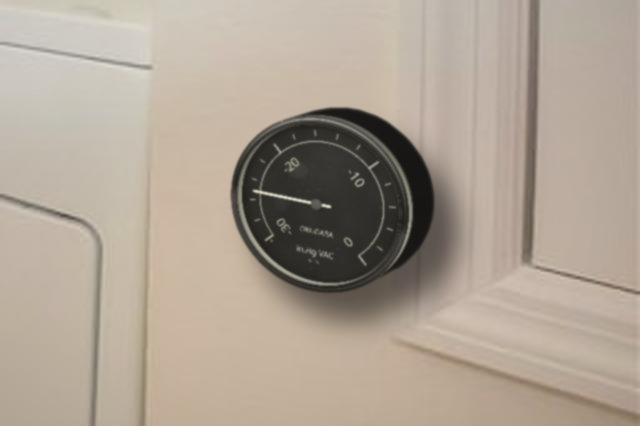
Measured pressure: -25 inHg
